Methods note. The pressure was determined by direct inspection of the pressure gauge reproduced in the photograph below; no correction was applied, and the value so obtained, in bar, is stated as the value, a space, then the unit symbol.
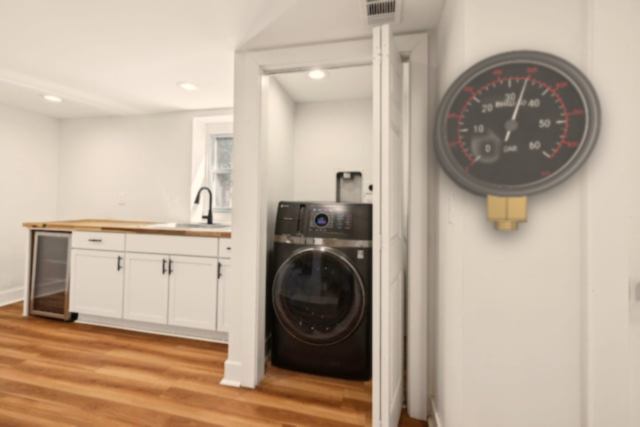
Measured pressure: 34 bar
